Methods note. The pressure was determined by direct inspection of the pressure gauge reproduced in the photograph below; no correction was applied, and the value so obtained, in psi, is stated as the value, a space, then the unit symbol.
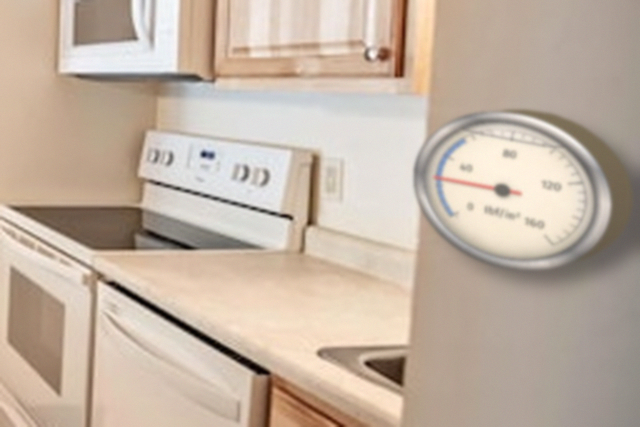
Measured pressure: 25 psi
